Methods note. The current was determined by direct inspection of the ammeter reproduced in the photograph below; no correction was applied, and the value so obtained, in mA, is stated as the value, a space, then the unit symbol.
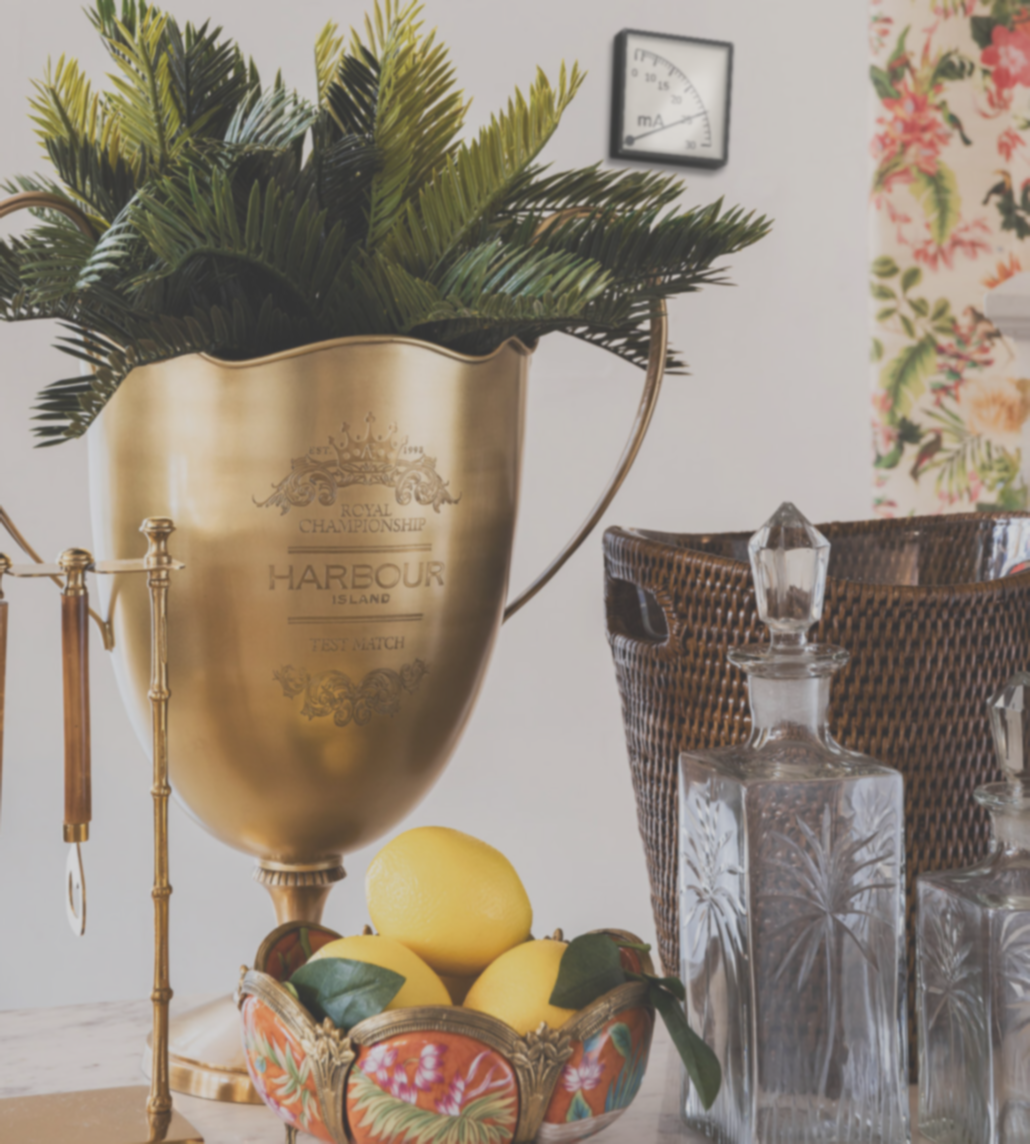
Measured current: 25 mA
